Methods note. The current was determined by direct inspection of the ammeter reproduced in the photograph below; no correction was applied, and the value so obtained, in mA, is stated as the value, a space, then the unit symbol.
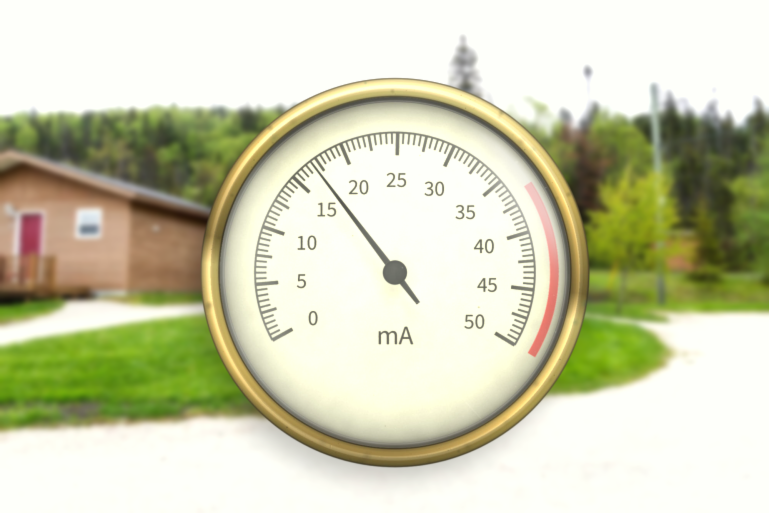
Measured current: 17 mA
